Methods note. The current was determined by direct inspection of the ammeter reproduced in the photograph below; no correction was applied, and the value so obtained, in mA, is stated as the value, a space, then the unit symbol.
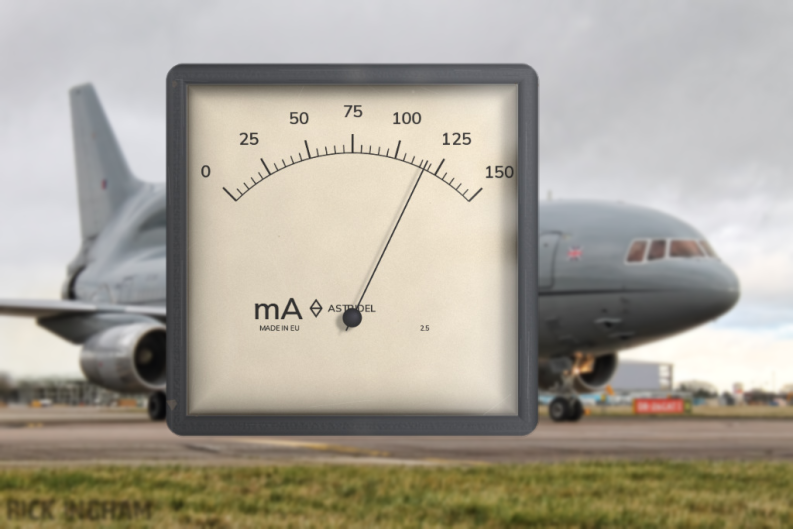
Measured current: 117.5 mA
